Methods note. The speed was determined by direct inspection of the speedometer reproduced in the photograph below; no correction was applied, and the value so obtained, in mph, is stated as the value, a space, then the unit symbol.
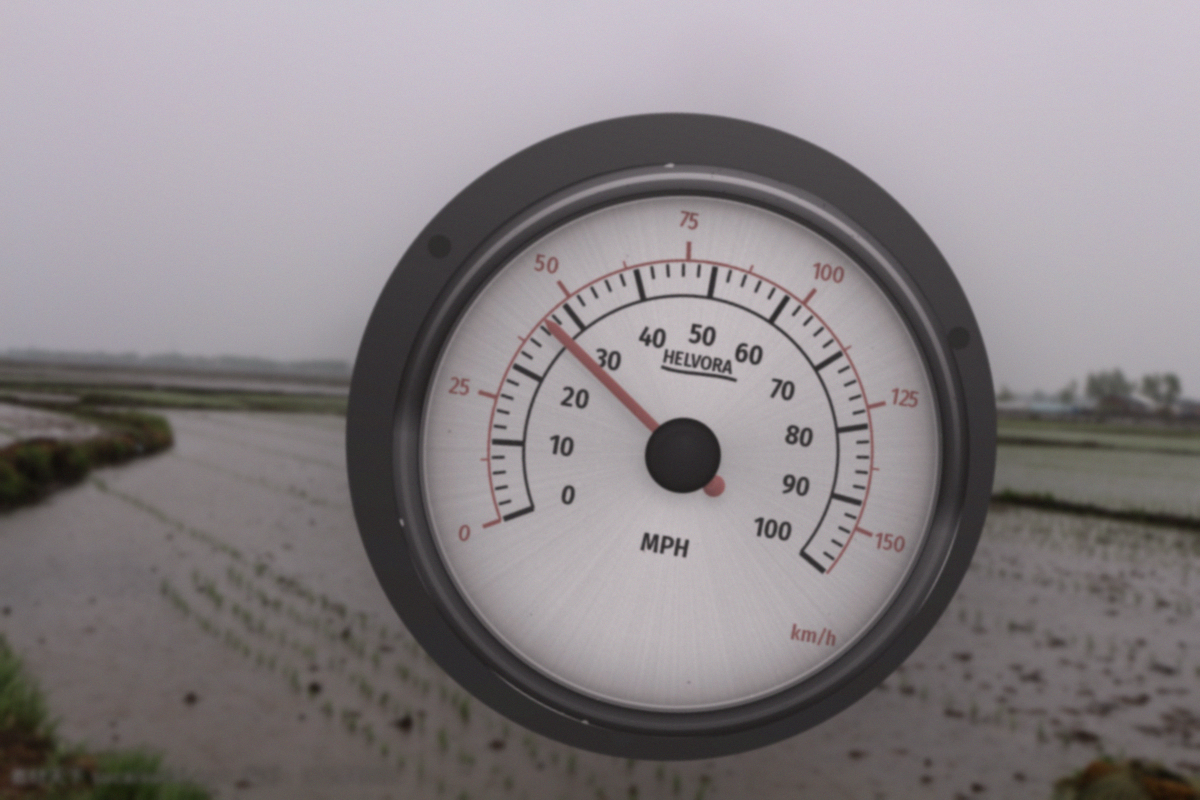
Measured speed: 27 mph
